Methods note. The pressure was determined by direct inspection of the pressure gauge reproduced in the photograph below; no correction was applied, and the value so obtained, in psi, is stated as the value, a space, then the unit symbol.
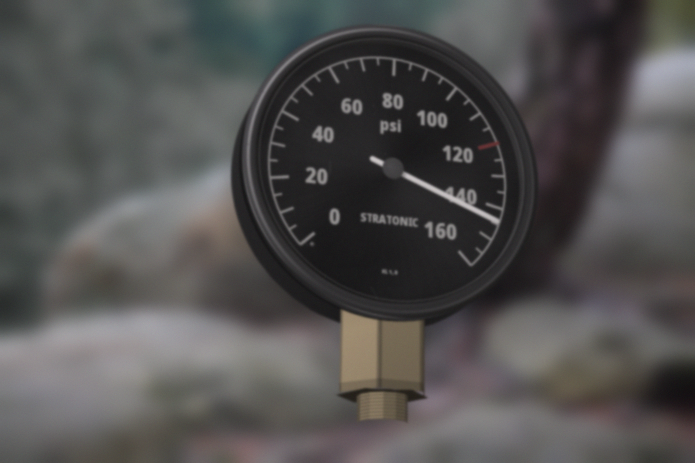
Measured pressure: 145 psi
